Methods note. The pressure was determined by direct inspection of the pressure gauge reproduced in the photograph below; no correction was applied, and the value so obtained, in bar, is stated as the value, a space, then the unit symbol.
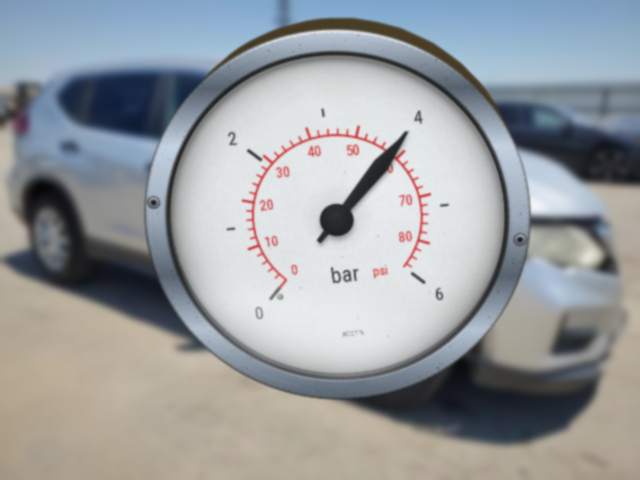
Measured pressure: 4 bar
